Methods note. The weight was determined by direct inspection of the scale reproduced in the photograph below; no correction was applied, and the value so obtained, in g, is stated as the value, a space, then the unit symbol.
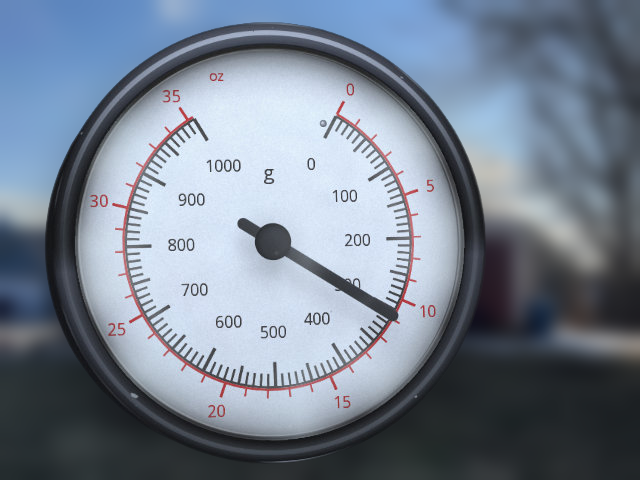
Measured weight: 310 g
